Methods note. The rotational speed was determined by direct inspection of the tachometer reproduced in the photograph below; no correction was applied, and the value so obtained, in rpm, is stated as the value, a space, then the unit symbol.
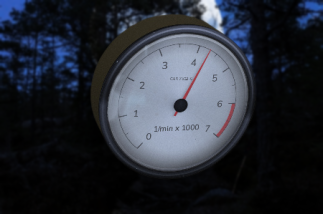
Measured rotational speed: 4250 rpm
